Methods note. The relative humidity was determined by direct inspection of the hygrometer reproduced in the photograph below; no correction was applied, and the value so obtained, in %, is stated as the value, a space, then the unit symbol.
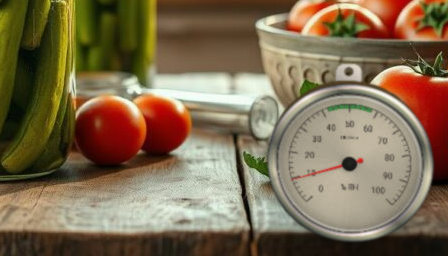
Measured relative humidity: 10 %
